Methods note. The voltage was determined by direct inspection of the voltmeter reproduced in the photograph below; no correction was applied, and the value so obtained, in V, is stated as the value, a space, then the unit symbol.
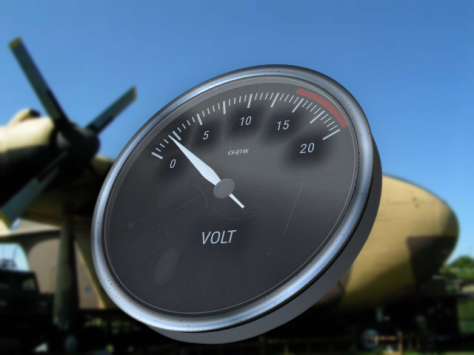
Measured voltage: 2 V
